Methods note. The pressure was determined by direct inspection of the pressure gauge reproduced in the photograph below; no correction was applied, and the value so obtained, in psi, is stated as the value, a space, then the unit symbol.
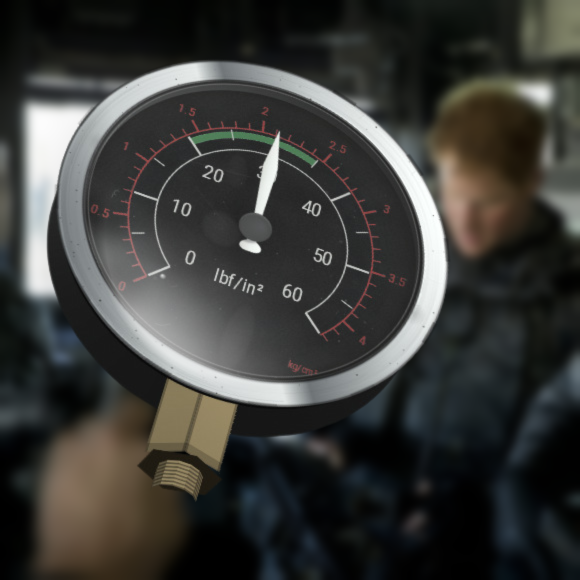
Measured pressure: 30 psi
